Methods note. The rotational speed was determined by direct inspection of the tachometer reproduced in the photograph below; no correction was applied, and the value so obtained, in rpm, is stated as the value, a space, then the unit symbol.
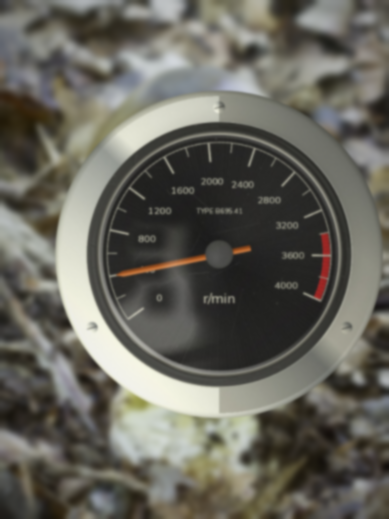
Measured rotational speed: 400 rpm
